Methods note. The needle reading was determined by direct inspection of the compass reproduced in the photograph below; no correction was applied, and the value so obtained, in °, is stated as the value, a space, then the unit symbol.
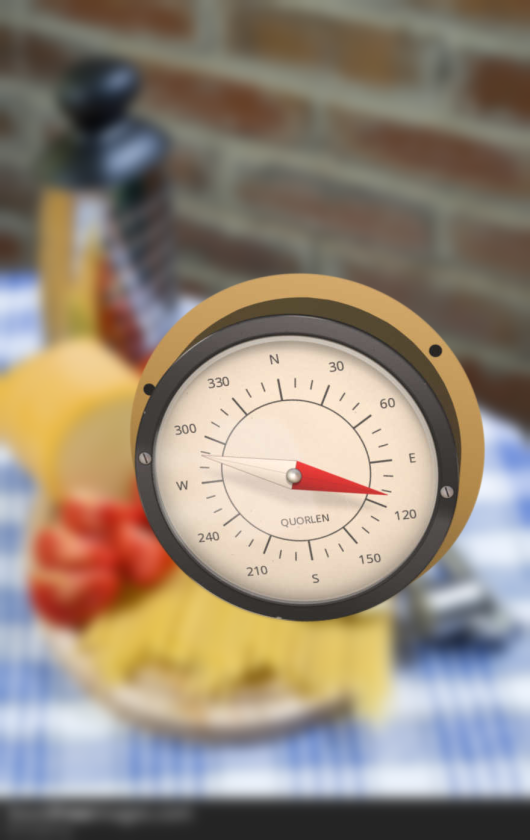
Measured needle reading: 110 °
